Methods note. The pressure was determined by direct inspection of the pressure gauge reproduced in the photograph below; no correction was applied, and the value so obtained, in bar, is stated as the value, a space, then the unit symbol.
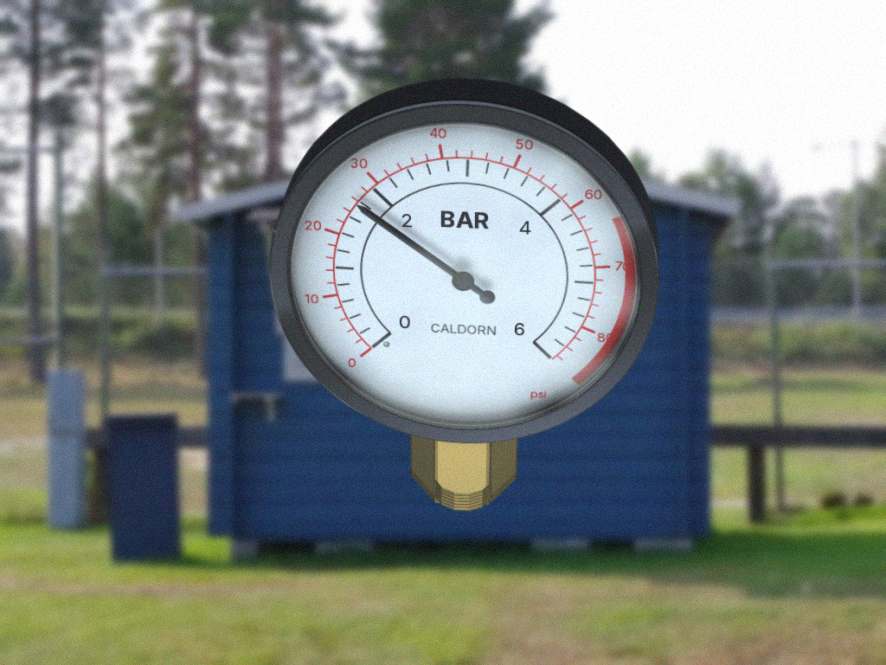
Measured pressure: 1.8 bar
